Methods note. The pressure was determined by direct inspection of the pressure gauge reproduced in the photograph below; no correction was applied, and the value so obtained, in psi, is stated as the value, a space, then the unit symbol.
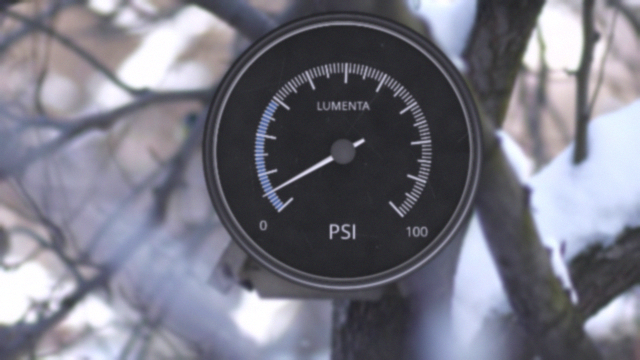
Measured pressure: 5 psi
